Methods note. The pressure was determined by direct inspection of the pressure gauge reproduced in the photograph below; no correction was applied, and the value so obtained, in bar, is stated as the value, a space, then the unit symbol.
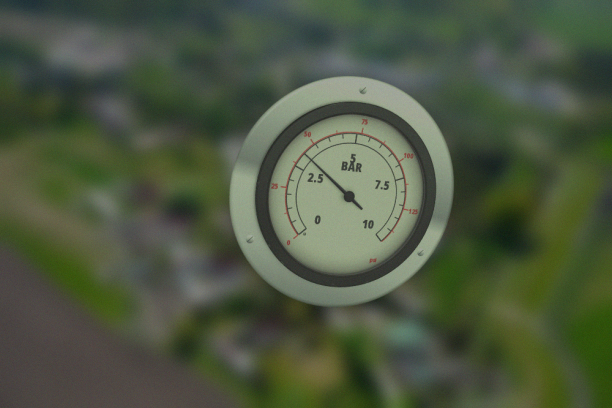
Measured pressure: 3 bar
